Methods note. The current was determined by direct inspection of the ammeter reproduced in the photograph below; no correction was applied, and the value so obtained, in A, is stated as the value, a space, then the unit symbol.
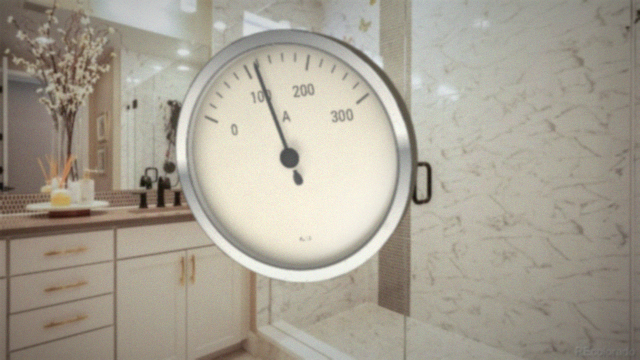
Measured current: 120 A
